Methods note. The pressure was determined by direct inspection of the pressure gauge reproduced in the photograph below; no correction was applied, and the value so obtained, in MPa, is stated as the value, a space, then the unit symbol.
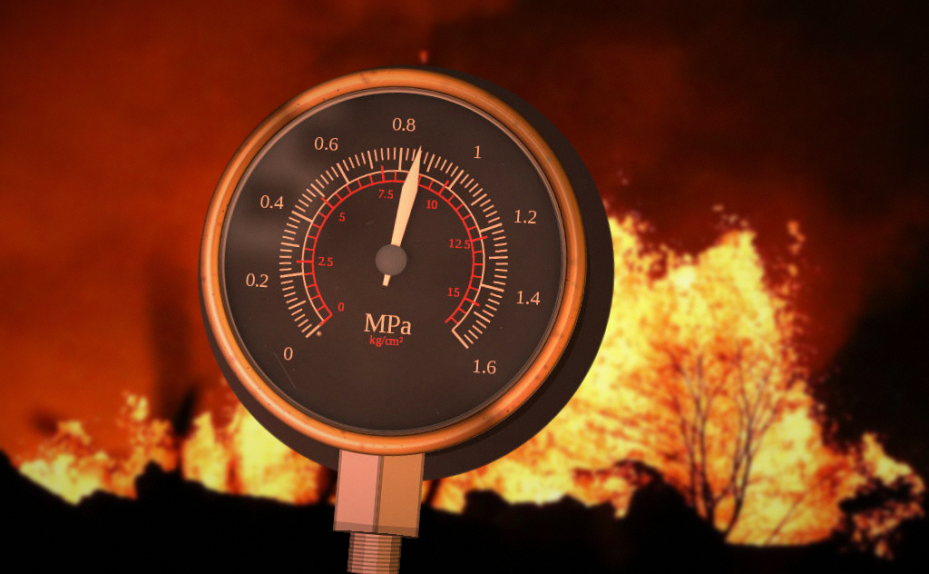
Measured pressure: 0.86 MPa
